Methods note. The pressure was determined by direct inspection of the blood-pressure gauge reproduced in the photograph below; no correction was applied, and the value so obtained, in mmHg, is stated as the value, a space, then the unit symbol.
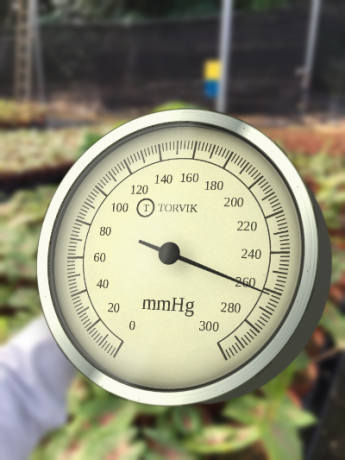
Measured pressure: 262 mmHg
